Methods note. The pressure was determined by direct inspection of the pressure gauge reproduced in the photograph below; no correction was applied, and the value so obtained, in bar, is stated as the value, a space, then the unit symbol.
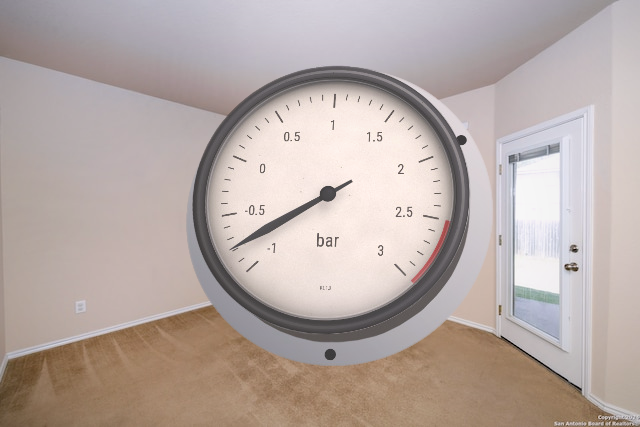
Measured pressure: -0.8 bar
